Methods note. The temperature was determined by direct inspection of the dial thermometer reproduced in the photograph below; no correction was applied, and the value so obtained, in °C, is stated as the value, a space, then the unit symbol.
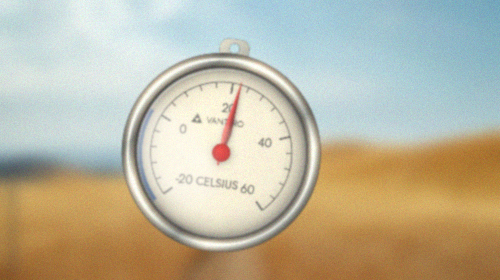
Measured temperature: 22 °C
